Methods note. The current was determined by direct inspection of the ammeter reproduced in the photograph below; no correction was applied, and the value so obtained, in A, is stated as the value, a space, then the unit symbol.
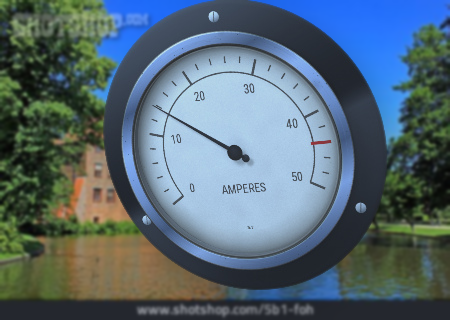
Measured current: 14 A
